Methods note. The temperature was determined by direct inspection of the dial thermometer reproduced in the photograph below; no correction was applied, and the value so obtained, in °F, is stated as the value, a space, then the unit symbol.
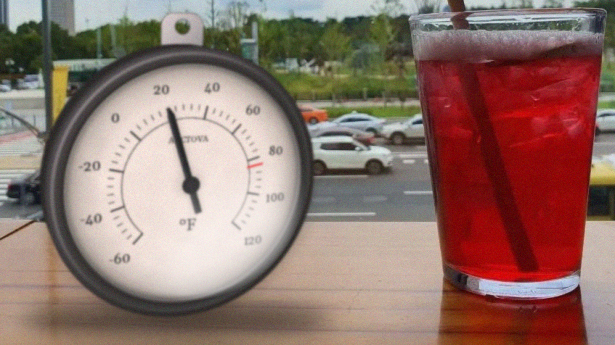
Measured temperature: 20 °F
